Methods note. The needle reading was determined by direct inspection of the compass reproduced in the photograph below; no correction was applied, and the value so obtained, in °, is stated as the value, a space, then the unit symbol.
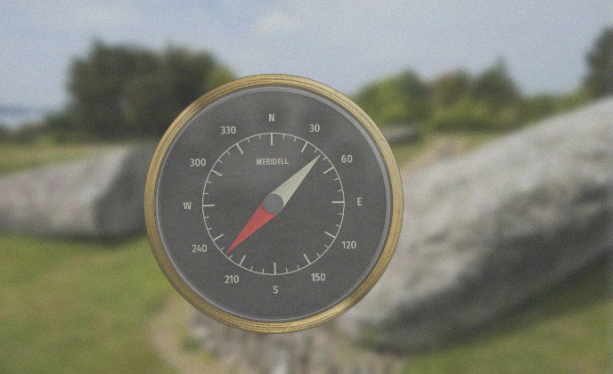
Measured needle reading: 225 °
